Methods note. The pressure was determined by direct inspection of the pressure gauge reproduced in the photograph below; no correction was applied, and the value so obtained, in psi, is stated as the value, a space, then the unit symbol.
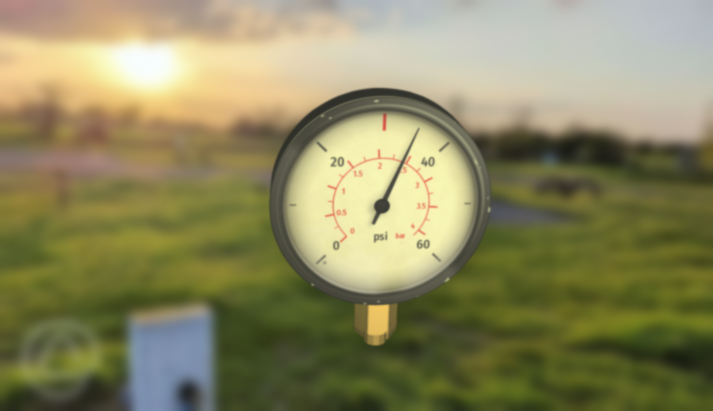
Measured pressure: 35 psi
